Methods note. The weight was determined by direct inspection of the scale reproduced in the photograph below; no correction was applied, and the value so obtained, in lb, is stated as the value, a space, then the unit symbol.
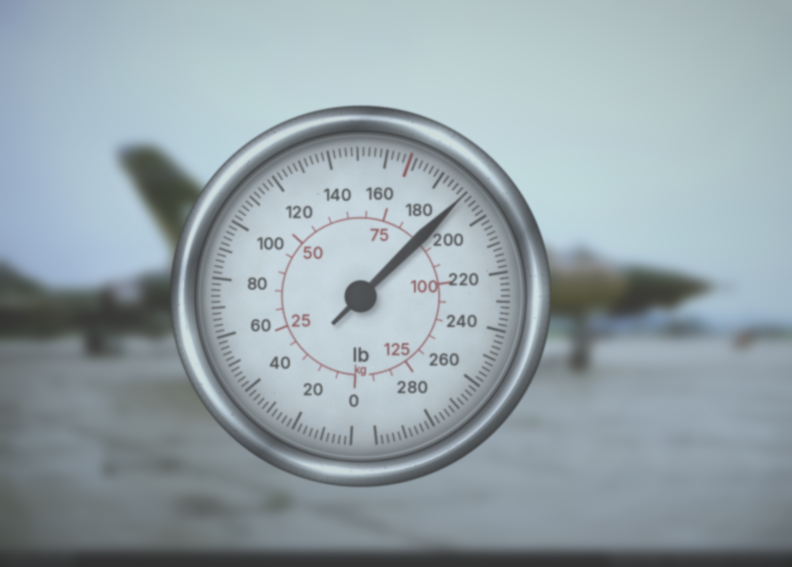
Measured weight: 190 lb
